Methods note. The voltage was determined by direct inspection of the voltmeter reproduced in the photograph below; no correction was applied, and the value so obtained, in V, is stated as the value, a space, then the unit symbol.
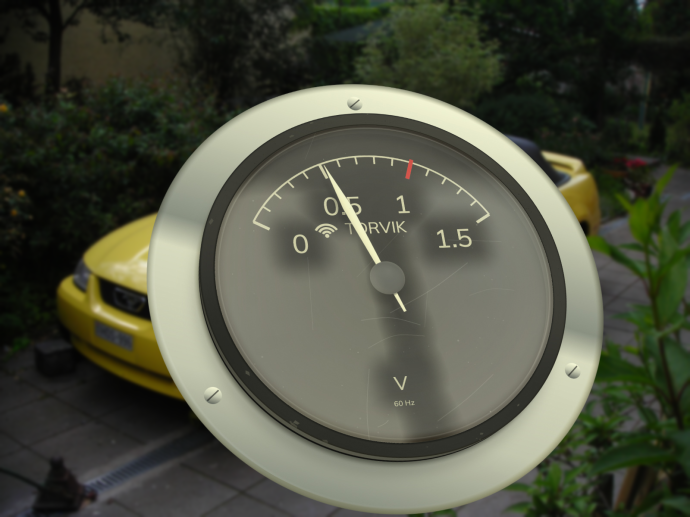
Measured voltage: 0.5 V
